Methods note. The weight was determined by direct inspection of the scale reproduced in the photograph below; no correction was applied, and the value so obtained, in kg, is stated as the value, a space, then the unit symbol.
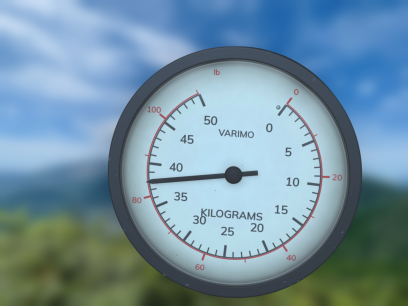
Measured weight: 38 kg
